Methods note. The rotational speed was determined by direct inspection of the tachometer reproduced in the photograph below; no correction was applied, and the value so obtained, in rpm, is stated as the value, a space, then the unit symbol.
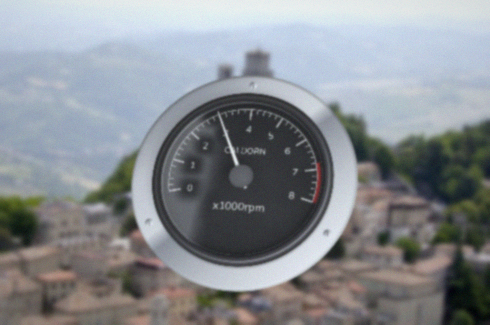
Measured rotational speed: 3000 rpm
